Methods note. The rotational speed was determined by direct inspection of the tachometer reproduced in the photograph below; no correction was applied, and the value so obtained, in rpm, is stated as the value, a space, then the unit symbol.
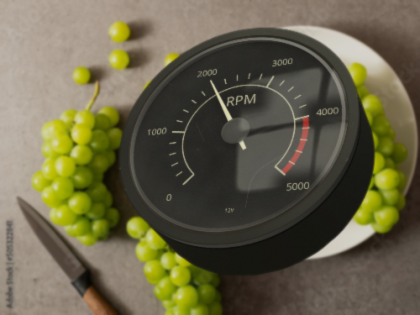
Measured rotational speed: 2000 rpm
